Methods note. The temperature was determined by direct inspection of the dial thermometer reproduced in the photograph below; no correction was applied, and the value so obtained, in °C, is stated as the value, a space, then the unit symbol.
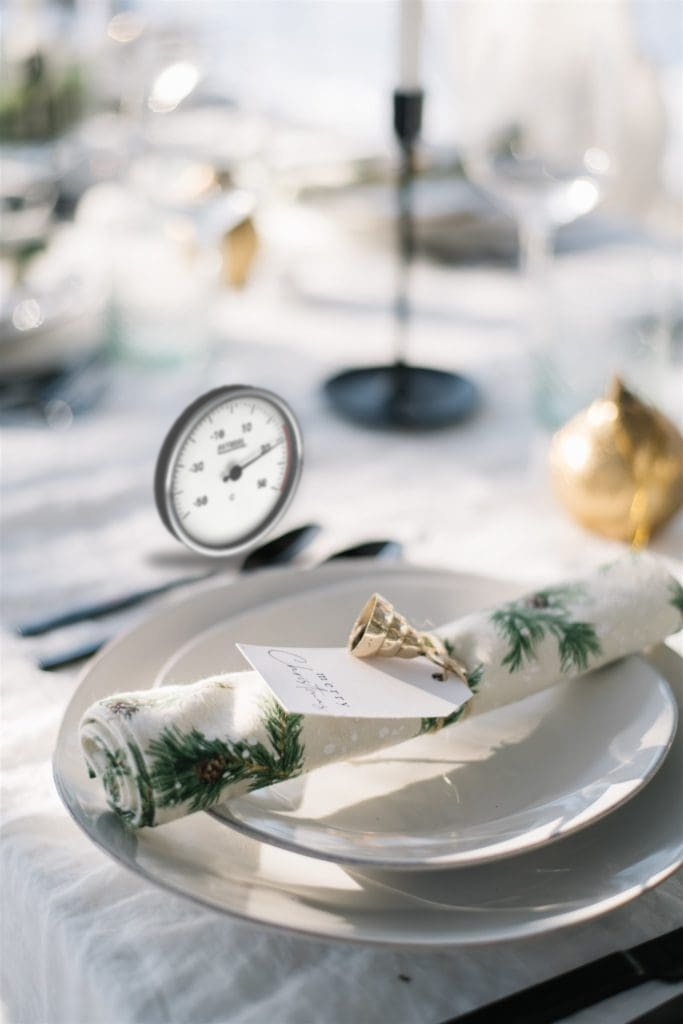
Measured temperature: 30 °C
